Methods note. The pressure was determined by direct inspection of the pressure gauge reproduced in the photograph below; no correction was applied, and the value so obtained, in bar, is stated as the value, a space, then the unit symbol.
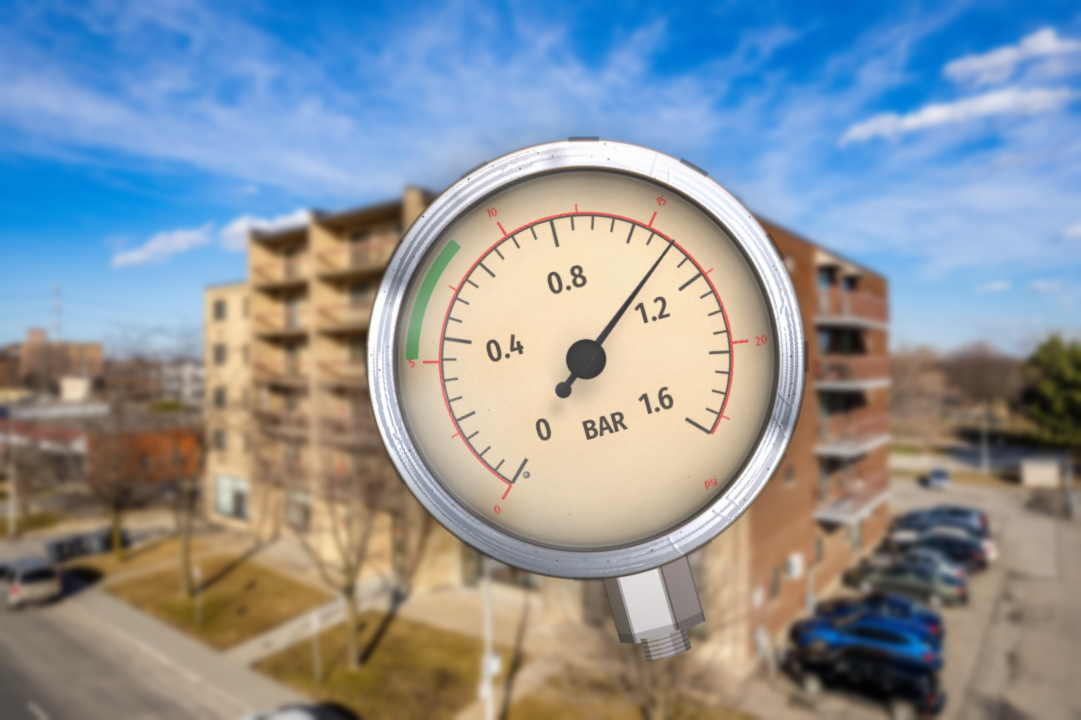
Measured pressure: 1.1 bar
